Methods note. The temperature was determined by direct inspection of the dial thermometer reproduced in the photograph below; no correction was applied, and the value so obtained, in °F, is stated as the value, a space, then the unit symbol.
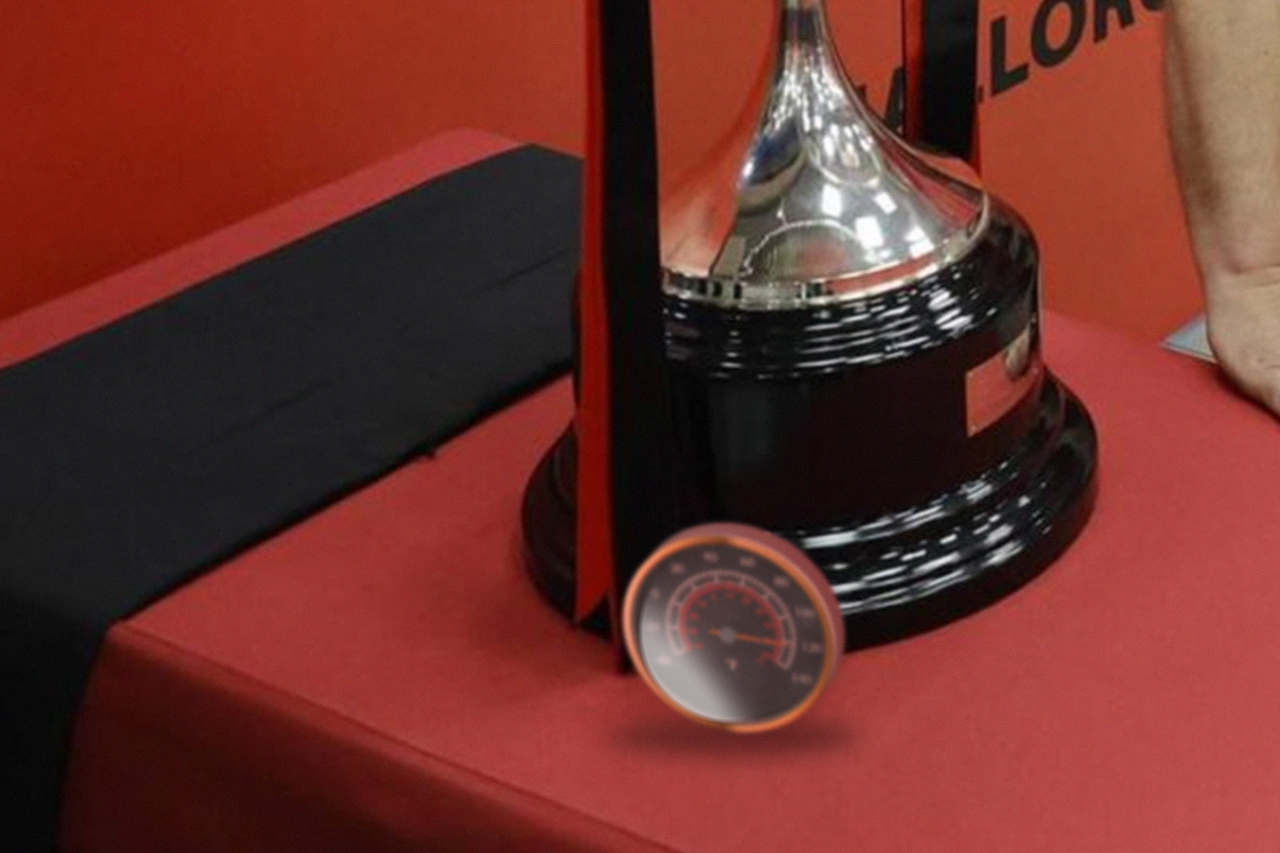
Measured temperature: 120 °F
